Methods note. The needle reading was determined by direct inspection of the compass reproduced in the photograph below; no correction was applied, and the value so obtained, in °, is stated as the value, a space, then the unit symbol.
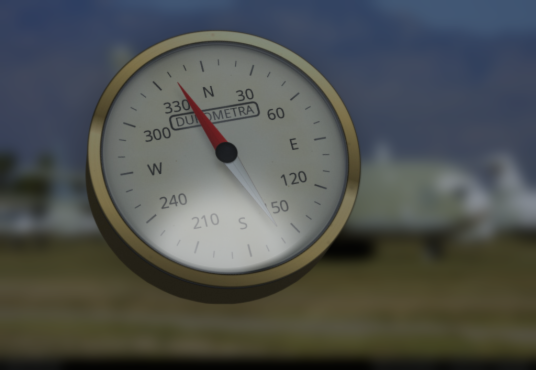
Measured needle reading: 340 °
